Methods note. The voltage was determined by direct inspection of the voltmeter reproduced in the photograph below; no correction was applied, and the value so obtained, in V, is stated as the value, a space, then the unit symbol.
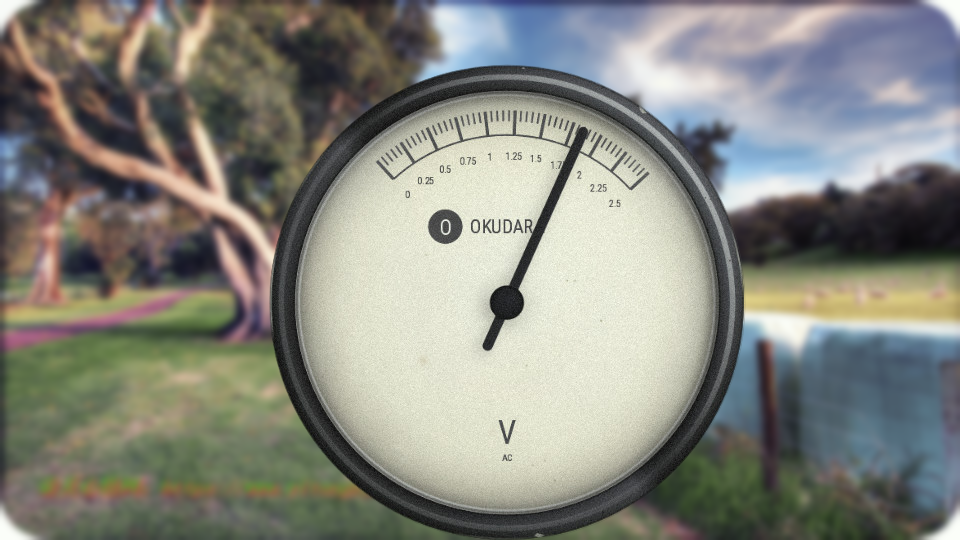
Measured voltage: 1.85 V
